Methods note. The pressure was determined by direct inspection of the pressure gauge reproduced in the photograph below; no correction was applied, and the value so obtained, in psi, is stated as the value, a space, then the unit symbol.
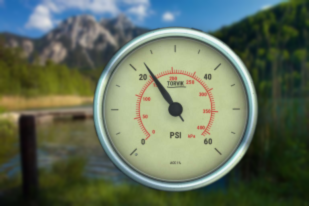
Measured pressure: 22.5 psi
